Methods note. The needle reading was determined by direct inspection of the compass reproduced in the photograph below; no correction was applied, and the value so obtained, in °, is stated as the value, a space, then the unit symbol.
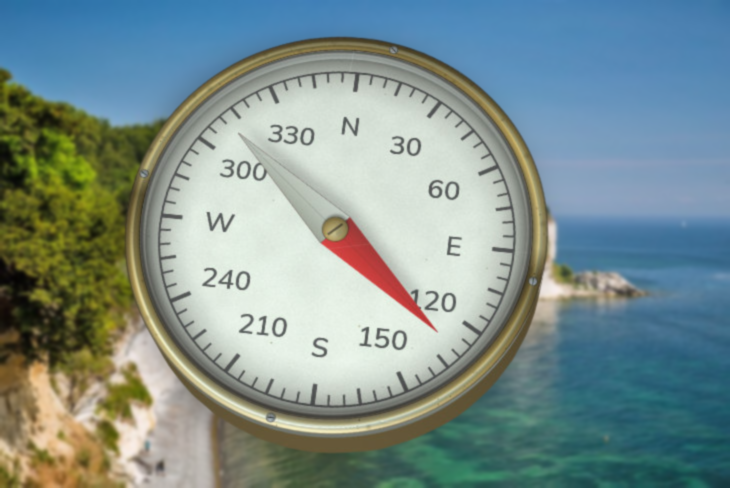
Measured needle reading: 130 °
